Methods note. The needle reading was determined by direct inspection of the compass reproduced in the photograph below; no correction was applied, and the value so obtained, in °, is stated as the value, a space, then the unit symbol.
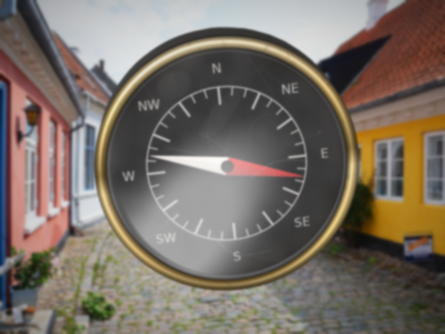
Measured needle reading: 105 °
